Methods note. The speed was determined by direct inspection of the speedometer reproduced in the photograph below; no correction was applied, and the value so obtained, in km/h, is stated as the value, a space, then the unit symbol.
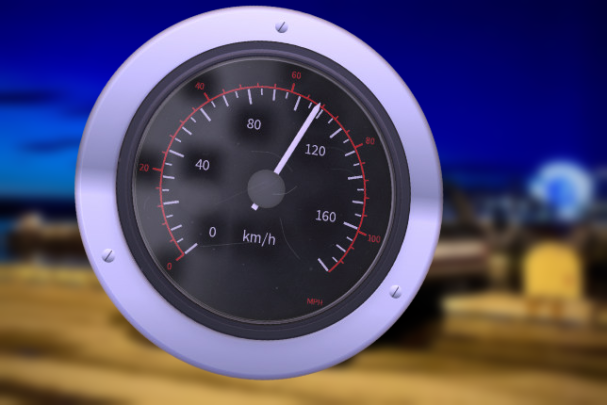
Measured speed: 107.5 km/h
